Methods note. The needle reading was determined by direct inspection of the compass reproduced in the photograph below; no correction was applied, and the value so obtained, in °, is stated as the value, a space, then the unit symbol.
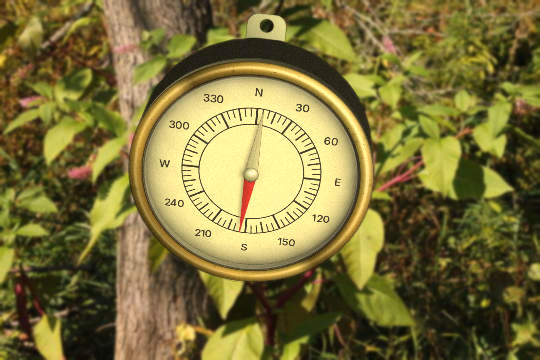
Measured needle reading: 185 °
